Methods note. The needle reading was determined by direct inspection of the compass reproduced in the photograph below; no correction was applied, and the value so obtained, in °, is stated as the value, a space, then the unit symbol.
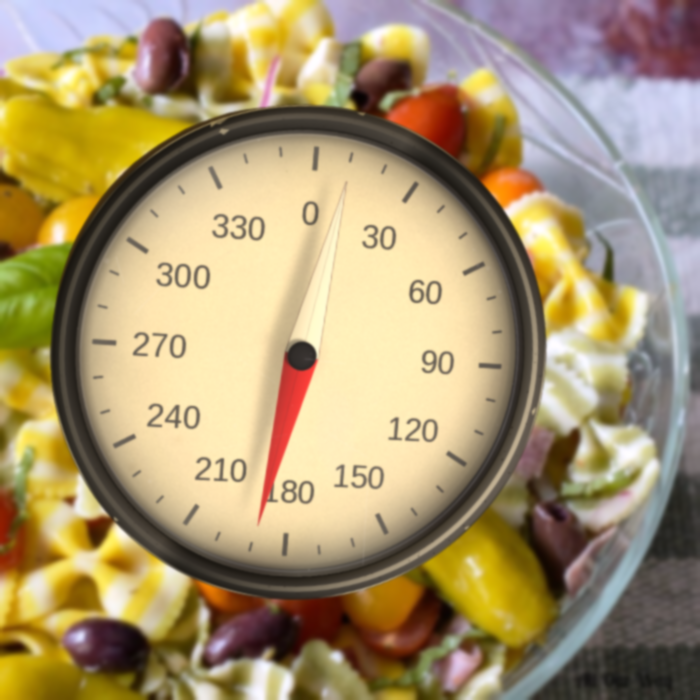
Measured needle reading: 190 °
